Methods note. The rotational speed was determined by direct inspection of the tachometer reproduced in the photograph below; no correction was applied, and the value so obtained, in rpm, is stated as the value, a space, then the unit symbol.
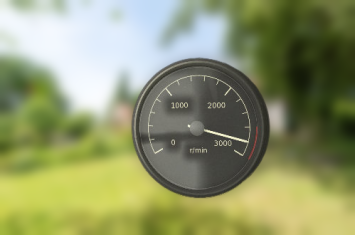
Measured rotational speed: 2800 rpm
